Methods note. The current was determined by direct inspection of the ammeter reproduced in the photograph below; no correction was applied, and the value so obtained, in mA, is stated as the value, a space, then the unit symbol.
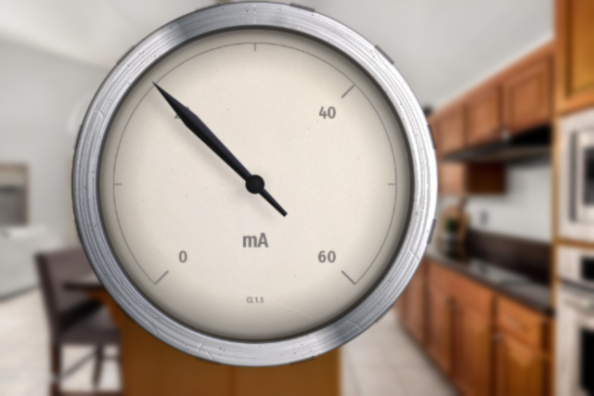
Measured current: 20 mA
